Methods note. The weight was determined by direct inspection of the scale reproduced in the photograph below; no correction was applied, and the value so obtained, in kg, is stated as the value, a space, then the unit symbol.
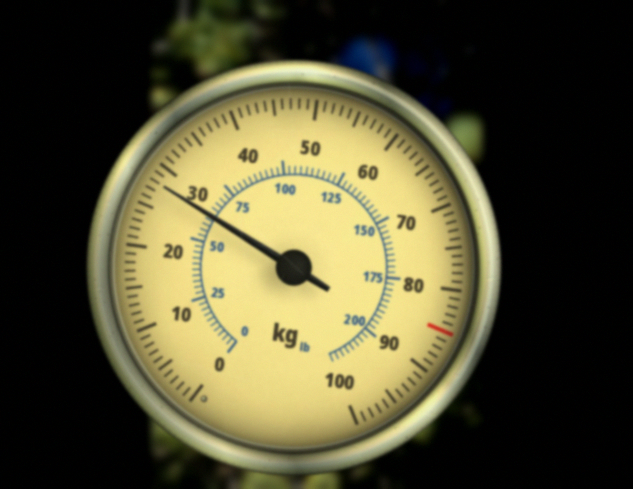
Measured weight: 28 kg
